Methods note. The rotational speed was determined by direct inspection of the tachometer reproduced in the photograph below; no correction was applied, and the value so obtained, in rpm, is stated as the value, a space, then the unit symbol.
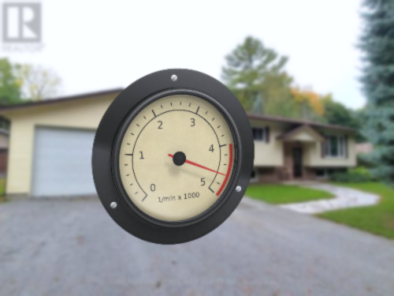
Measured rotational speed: 4600 rpm
